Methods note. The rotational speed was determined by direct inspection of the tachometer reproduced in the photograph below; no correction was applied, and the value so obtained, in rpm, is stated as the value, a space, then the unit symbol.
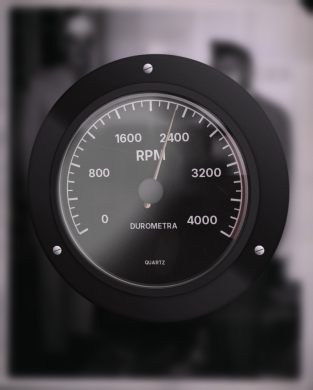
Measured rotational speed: 2300 rpm
